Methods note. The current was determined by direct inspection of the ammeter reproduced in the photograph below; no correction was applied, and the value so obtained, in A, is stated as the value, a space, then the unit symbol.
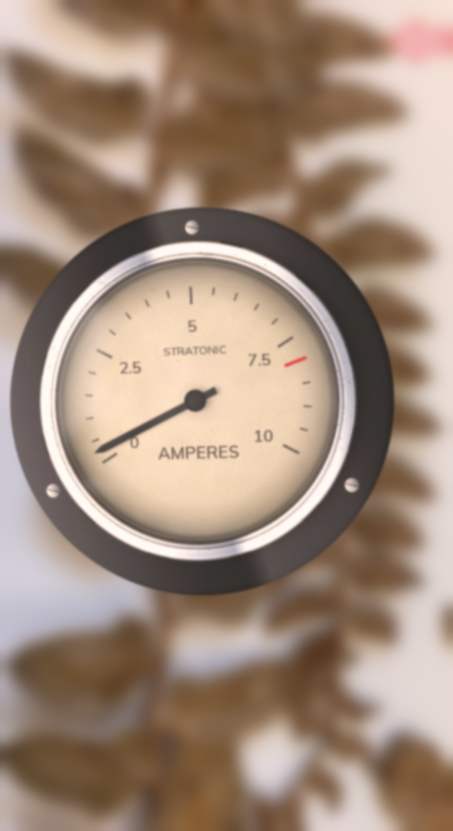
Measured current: 0.25 A
